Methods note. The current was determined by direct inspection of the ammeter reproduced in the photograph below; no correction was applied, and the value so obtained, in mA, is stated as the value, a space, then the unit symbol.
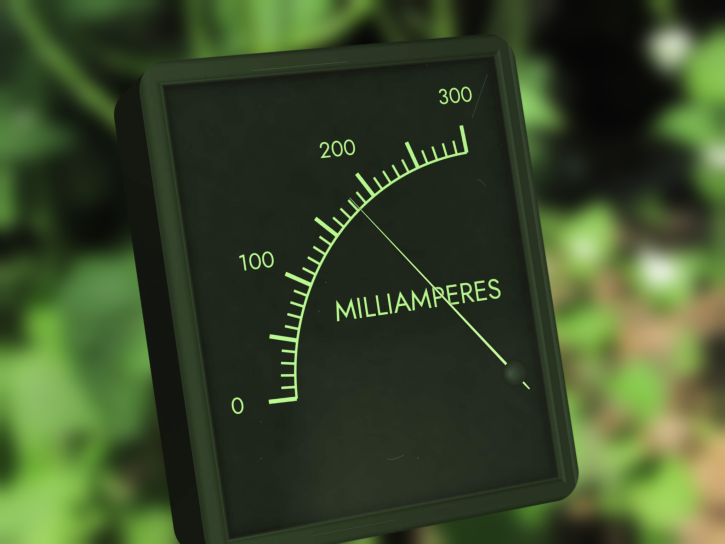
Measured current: 180 mA
